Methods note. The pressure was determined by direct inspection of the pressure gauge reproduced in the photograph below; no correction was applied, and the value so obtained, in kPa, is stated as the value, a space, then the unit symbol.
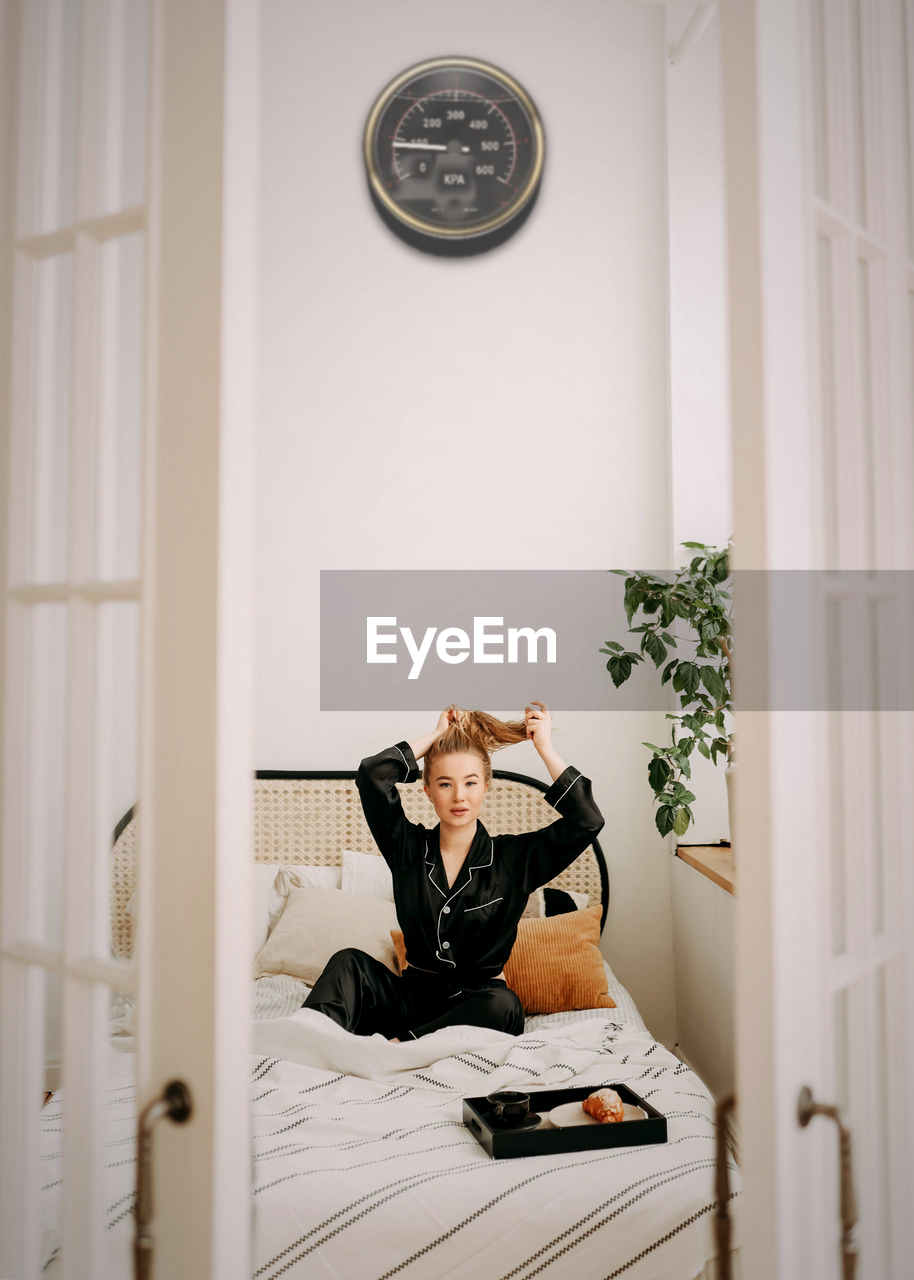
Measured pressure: 80 kPa
